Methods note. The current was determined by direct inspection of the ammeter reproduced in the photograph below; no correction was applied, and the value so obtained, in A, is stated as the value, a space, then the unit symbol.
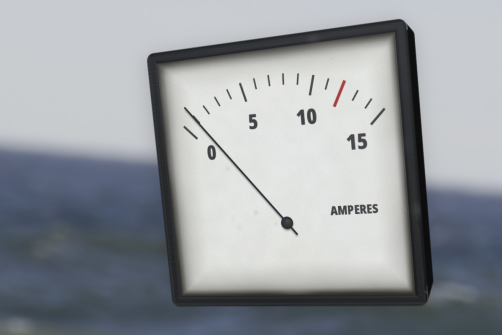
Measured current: 1 A
